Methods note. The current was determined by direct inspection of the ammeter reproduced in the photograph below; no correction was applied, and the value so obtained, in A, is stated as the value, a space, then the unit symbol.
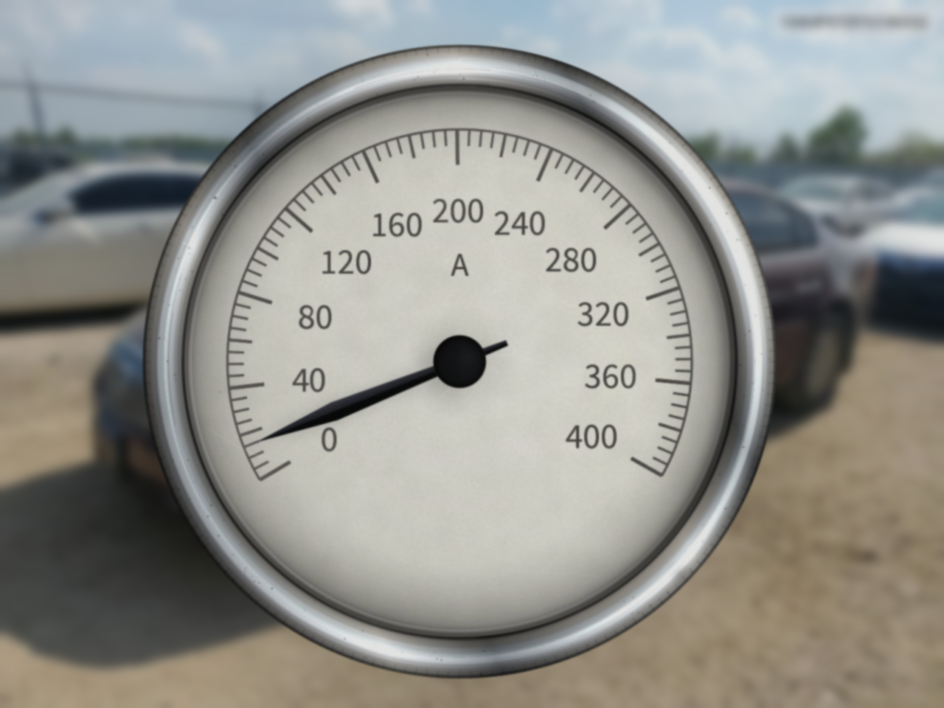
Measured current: 15 A
